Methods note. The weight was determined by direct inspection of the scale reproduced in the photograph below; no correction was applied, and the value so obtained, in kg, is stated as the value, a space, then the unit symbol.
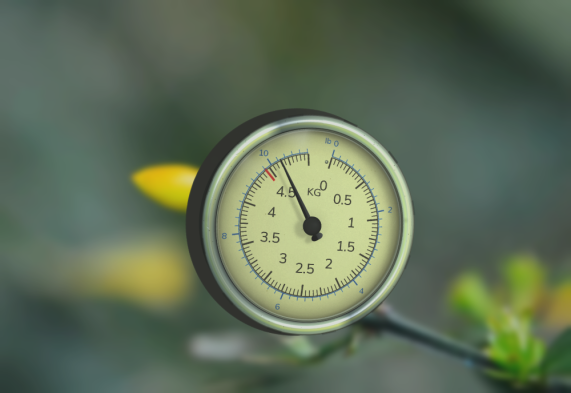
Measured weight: 4.65 kg
